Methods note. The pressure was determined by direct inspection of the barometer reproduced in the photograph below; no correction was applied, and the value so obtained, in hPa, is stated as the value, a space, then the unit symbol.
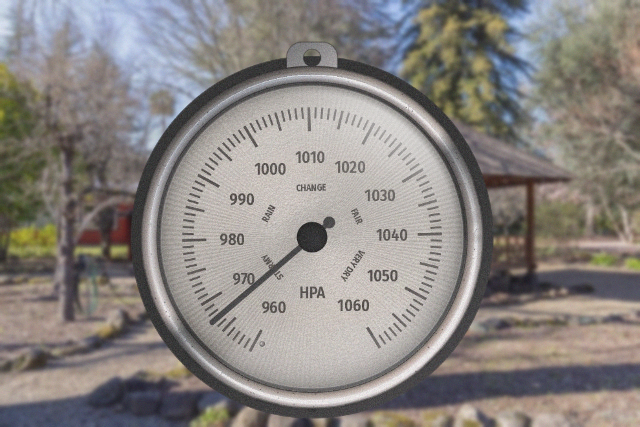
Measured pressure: 967 hPa
